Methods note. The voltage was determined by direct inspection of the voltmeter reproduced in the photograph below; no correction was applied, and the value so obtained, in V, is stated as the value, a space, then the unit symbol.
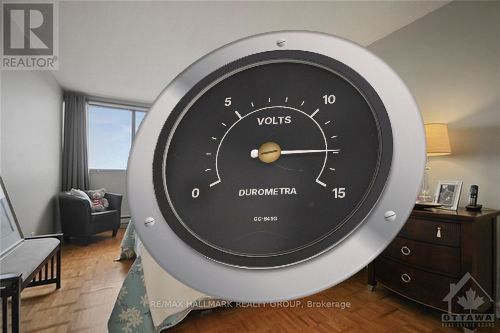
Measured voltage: 13 V
